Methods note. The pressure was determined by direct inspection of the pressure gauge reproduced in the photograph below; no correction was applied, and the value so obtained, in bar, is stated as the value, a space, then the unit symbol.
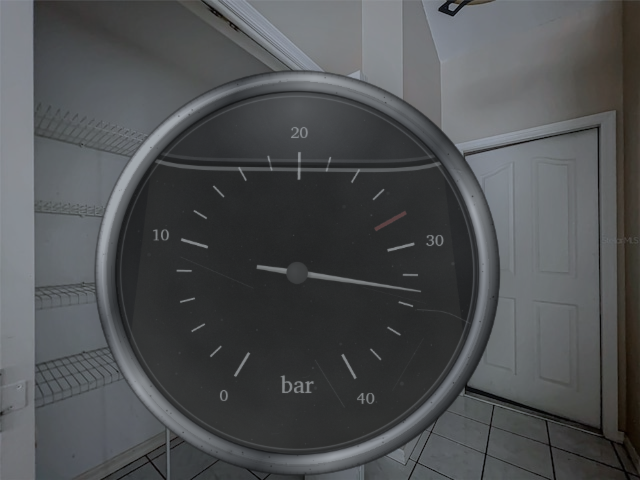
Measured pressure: 33 bar
